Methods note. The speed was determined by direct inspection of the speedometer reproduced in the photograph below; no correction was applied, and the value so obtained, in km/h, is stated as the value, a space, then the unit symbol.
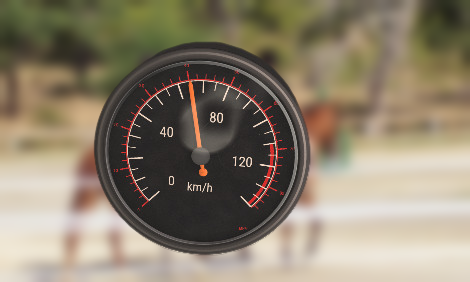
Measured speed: 65 km/h
